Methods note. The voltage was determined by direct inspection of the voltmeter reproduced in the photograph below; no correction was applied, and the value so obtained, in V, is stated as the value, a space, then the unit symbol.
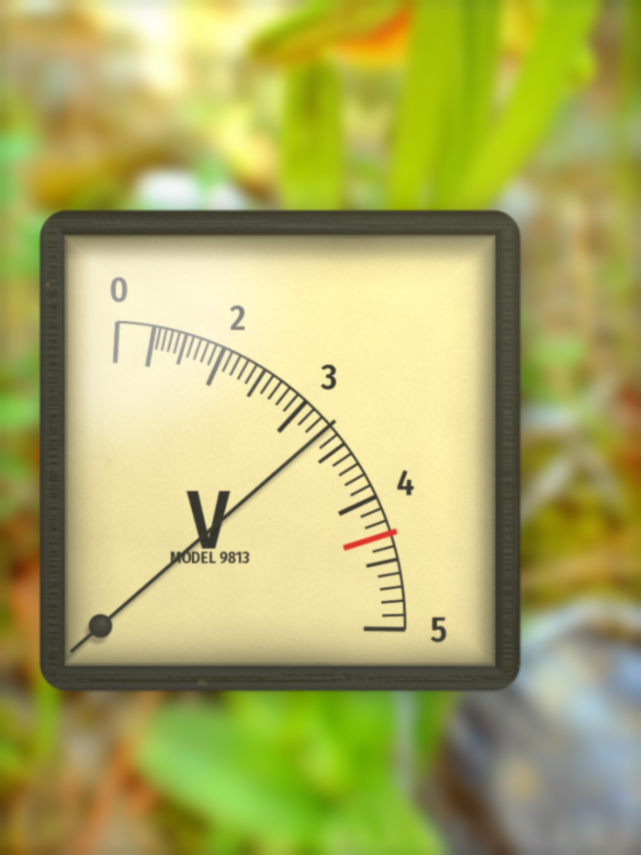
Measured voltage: 3.3 V
